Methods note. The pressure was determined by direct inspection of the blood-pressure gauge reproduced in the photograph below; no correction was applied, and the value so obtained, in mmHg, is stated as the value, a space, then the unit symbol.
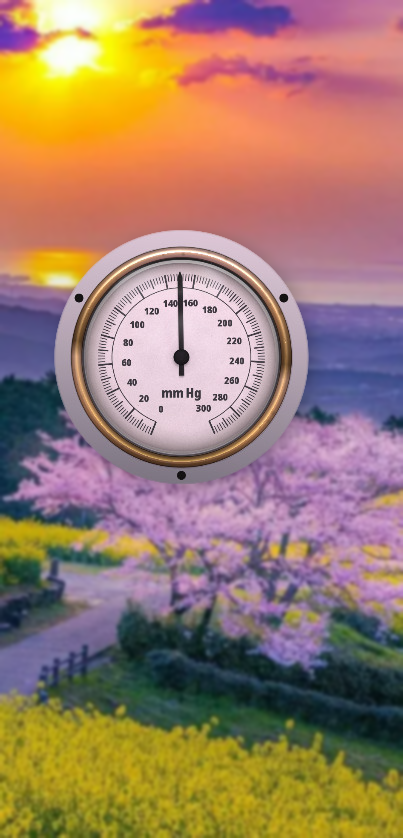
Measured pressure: 150 mmHg
